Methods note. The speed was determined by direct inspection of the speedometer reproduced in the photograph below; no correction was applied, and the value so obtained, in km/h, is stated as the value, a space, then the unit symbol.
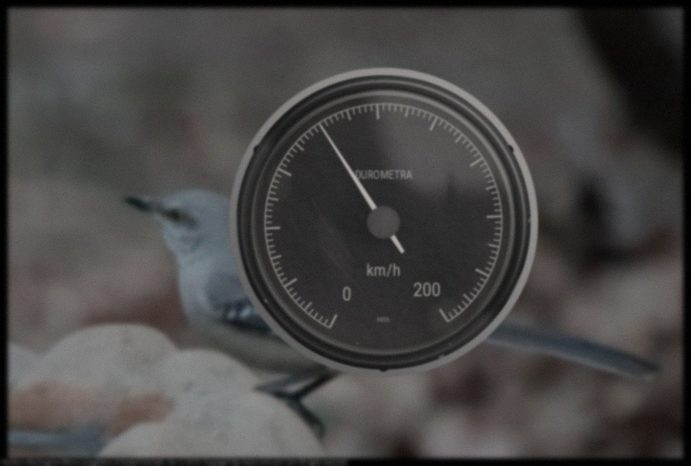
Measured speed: 80 km/h
